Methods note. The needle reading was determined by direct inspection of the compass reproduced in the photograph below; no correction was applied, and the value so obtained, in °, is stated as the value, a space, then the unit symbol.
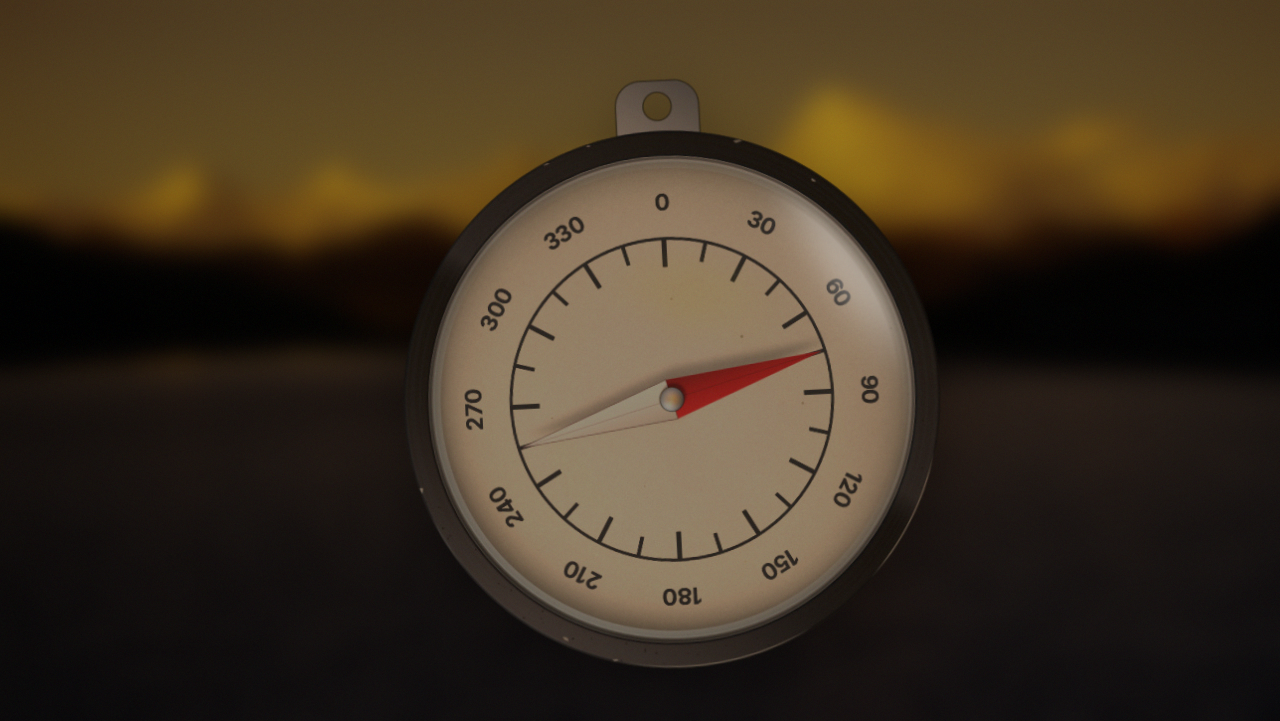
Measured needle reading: 75 °
